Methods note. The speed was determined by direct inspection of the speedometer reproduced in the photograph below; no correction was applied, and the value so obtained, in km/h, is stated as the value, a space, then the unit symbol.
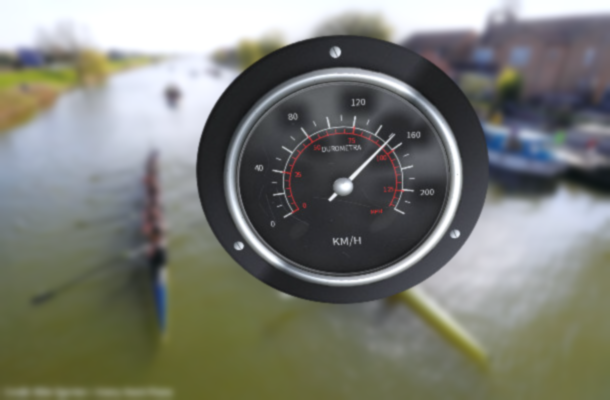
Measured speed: 150 km/h
